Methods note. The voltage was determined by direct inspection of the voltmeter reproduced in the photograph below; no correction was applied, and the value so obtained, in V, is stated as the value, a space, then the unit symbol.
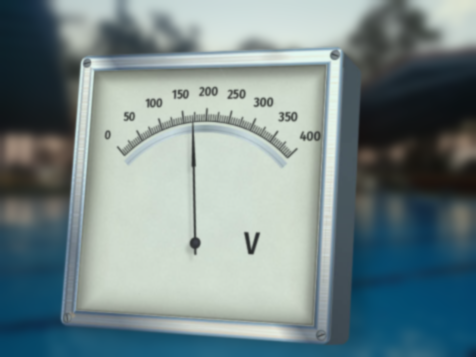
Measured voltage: 175 V
